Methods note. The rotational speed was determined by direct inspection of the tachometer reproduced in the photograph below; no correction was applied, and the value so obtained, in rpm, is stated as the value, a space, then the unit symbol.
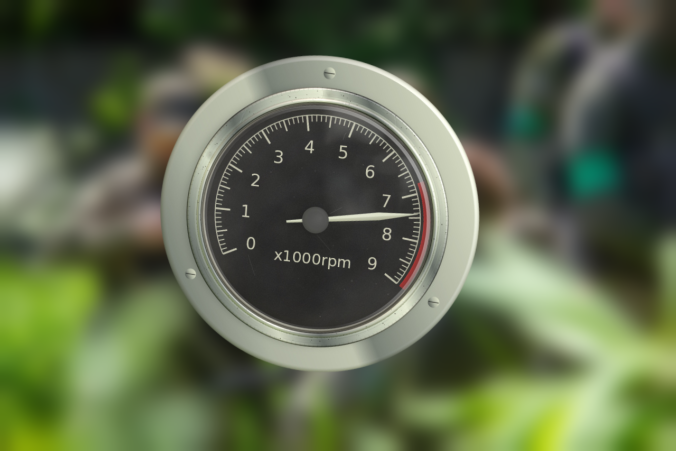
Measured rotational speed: 7400 rpm
